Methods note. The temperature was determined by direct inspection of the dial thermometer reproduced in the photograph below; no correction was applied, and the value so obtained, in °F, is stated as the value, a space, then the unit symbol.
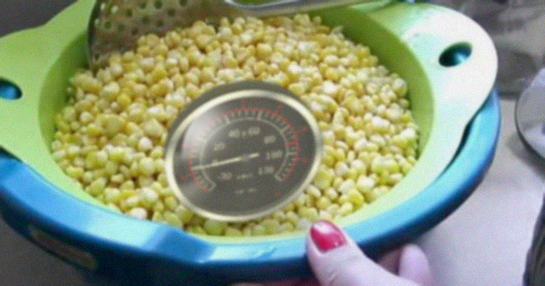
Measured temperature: 0 °F
